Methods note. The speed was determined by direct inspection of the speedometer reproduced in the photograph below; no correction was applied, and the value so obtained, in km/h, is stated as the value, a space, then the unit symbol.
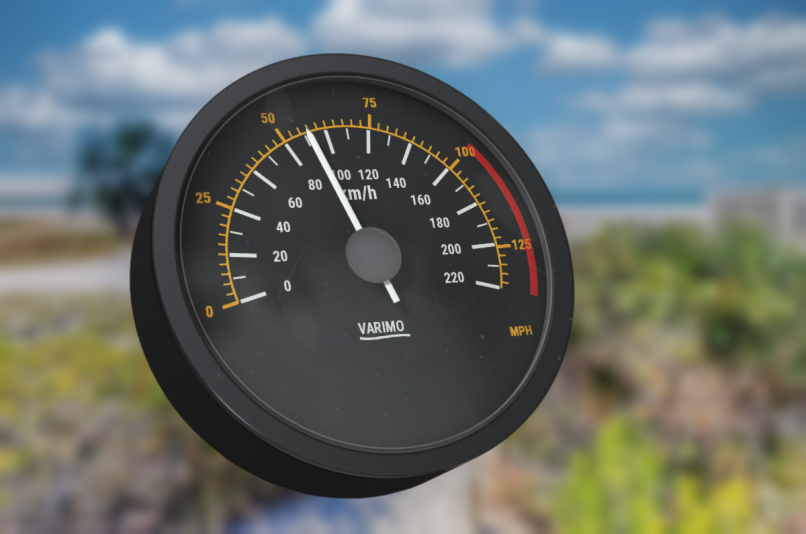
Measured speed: 90 km/h
